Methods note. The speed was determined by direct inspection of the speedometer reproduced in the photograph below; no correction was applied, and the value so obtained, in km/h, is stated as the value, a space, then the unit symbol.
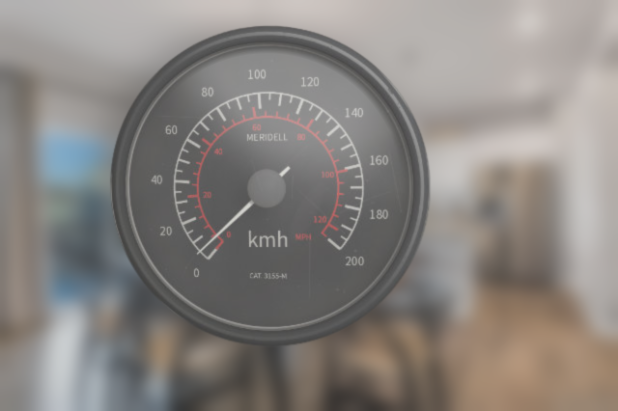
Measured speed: 5 km/h
